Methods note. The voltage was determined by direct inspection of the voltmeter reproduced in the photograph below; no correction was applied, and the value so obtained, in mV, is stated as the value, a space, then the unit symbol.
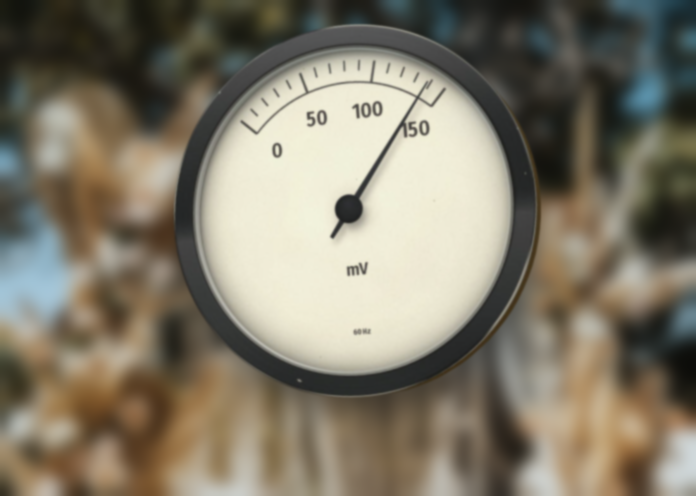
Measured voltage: 140 mV
